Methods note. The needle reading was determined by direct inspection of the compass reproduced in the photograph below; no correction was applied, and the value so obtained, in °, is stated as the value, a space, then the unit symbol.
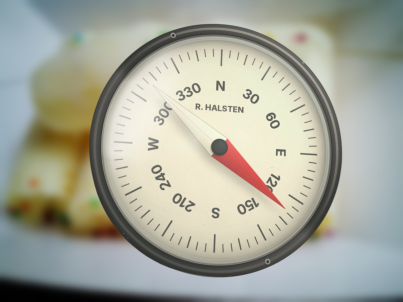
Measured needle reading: 130 °
